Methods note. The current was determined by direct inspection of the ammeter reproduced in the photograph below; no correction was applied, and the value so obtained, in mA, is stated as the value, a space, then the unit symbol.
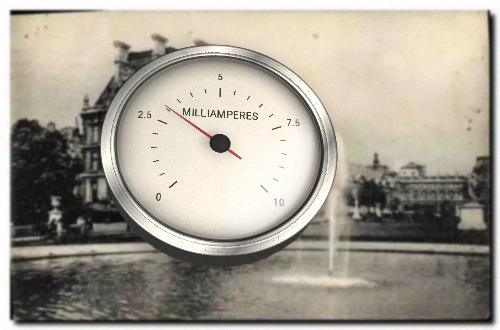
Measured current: 3 mA
